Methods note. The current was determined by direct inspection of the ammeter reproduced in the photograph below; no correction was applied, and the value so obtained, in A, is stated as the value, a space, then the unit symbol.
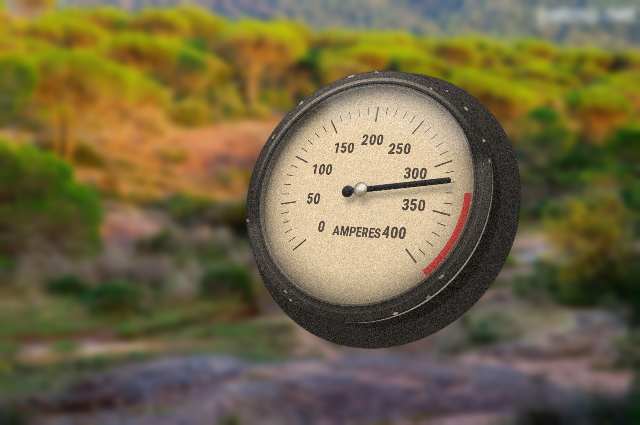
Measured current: 320 A
